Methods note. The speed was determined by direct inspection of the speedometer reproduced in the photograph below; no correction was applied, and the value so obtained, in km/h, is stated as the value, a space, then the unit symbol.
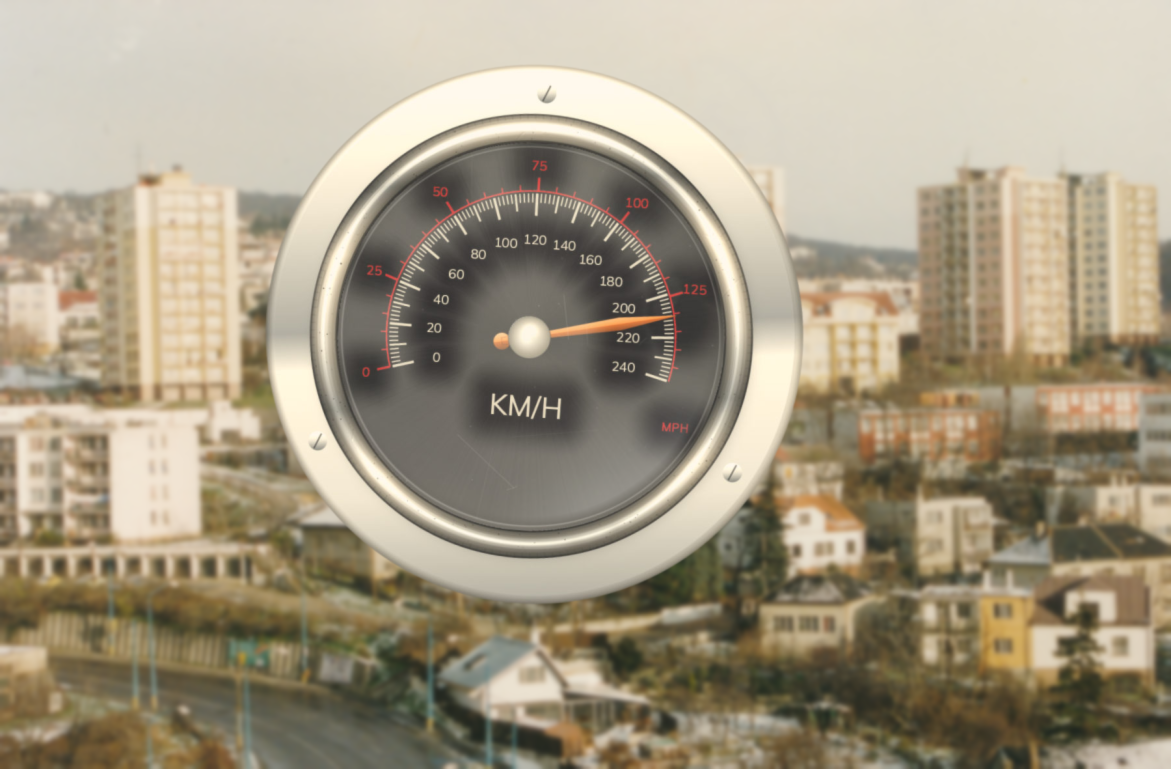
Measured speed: 210 km/h
